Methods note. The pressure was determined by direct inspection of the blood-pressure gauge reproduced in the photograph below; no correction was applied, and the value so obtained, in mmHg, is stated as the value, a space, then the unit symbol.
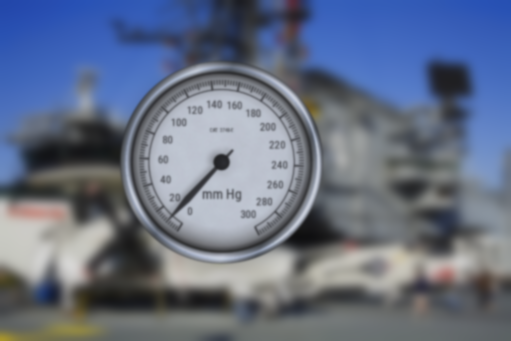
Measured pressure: 10 mmHg
